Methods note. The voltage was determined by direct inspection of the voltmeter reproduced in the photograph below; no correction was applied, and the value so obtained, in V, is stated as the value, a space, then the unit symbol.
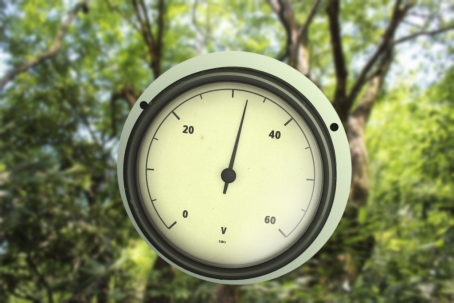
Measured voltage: 32.5 V
